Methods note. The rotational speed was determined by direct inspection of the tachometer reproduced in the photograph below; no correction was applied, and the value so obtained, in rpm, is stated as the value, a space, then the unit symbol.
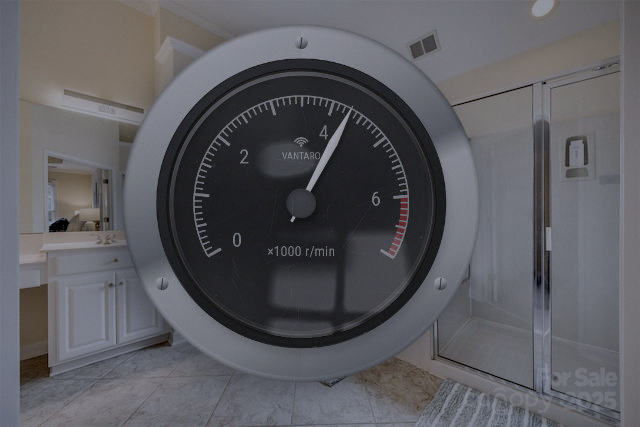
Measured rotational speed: 4300 rpm
